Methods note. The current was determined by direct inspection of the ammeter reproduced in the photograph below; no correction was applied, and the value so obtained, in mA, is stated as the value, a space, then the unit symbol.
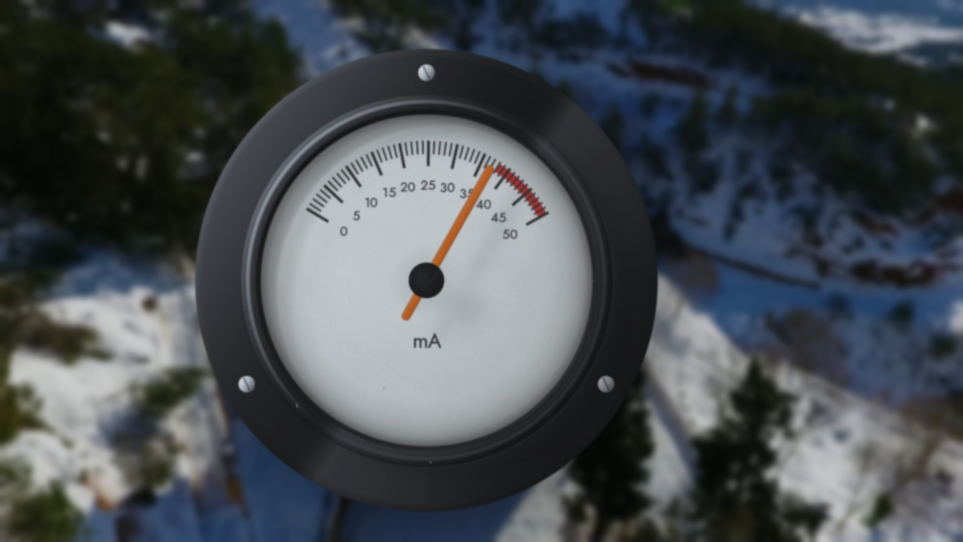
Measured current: 37 mA
